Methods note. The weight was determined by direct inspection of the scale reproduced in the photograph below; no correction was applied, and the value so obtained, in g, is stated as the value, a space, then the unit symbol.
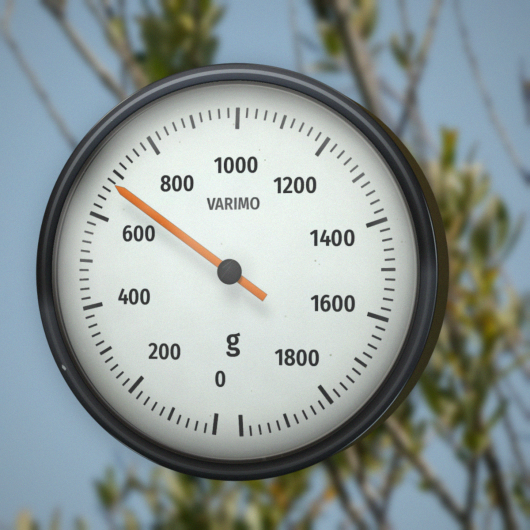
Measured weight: 680 g
